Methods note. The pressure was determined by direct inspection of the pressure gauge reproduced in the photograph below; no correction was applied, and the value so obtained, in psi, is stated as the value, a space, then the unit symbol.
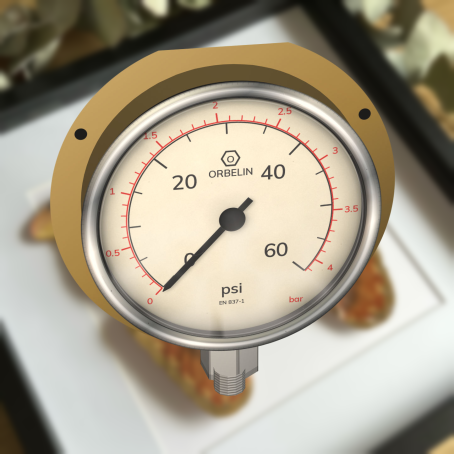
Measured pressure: 0 psi
